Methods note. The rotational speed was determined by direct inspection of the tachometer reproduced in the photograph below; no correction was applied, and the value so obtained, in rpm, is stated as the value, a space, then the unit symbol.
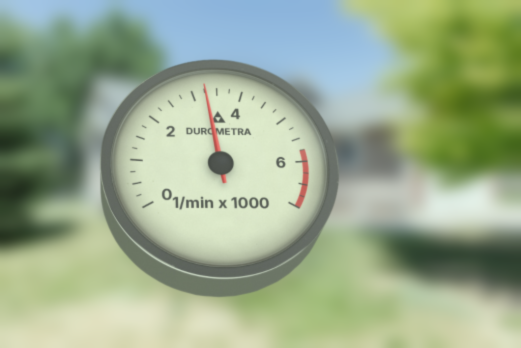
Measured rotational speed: 3250 rpm
